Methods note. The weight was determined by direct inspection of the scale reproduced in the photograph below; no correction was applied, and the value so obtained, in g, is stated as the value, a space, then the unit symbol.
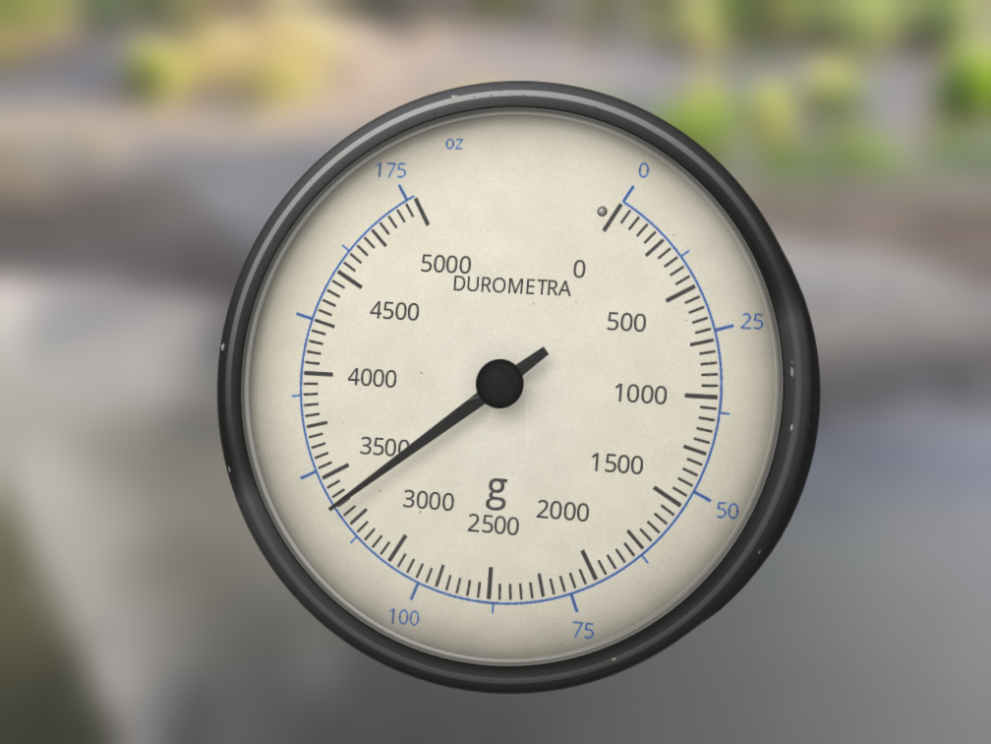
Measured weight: 3350 g
